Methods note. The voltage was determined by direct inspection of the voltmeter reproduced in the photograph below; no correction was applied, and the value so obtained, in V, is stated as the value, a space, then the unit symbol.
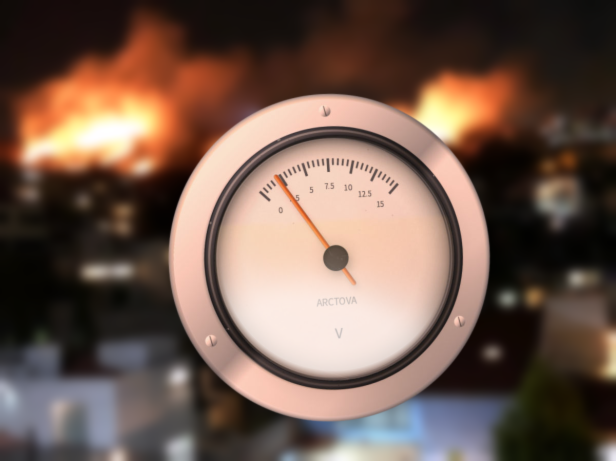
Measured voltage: 2 V
